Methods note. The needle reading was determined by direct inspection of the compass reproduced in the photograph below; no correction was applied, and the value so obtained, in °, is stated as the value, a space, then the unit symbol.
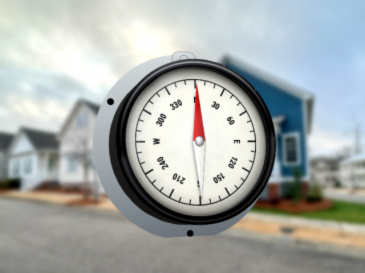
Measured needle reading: 0 °
